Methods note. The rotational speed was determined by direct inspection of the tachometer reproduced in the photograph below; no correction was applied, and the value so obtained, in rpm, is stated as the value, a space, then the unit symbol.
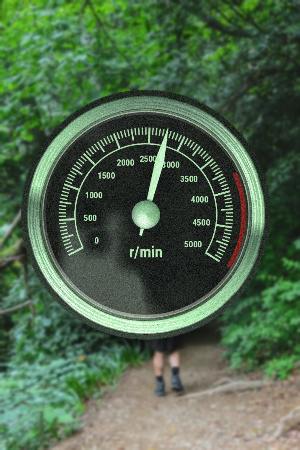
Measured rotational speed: 2750 rpm
